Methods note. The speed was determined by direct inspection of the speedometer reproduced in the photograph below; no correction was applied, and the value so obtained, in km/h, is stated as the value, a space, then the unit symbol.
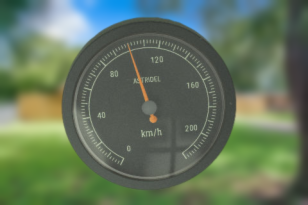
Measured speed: 100 km/h
